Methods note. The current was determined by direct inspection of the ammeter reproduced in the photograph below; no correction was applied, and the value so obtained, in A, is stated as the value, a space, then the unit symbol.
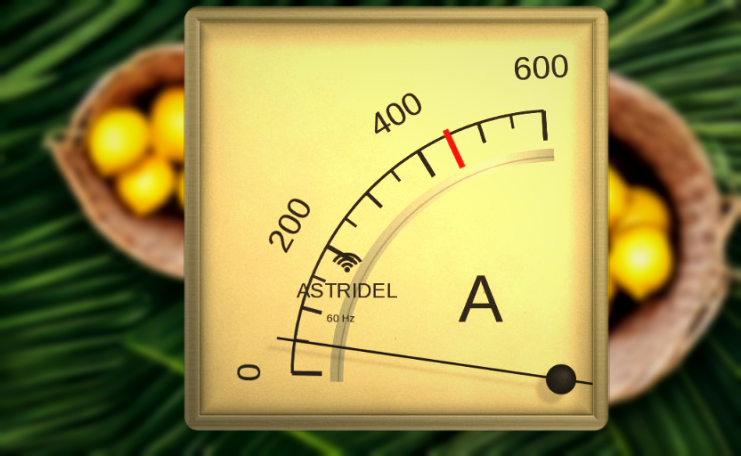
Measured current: 50 A
